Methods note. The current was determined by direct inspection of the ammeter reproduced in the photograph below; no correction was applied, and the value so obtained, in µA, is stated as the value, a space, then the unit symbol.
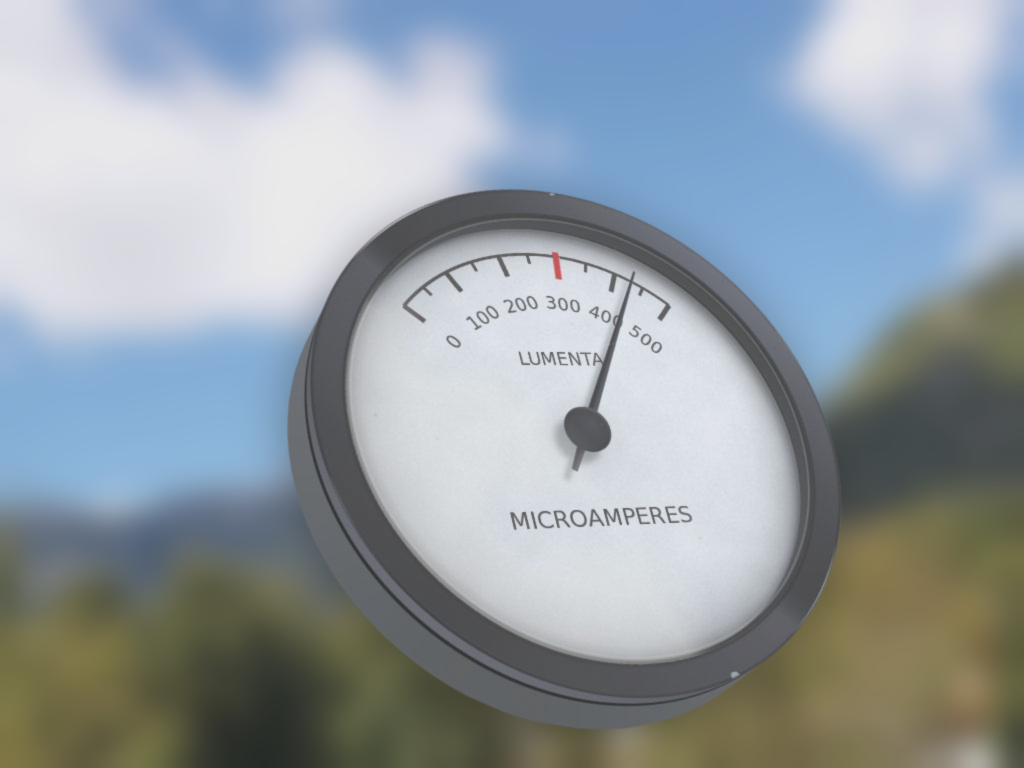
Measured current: 425 µA
